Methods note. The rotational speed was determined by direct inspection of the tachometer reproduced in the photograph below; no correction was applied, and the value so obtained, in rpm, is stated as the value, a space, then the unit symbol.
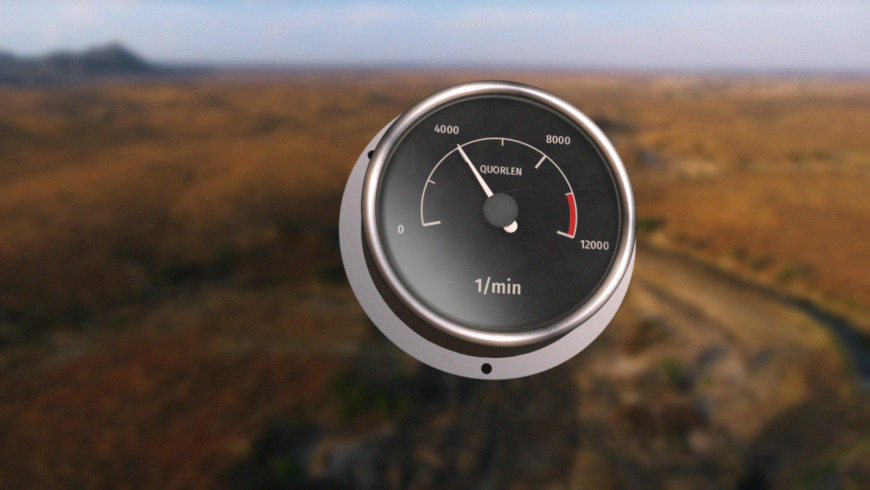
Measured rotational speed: 4000 rpm
